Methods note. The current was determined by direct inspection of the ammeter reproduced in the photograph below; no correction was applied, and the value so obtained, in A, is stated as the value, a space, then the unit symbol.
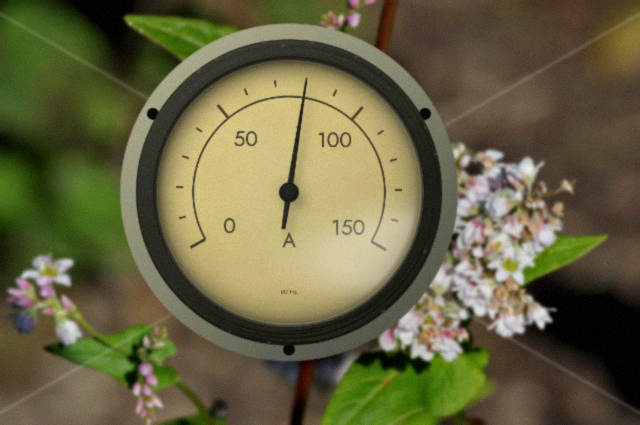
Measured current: 80 A
